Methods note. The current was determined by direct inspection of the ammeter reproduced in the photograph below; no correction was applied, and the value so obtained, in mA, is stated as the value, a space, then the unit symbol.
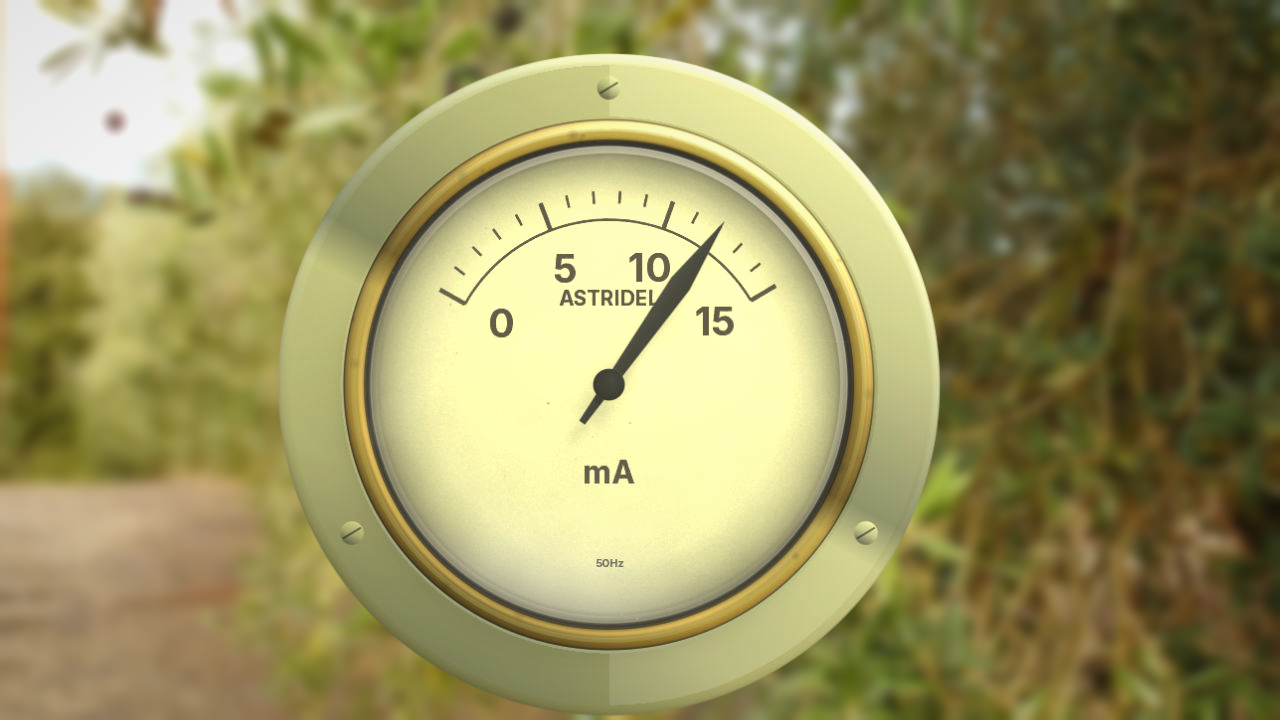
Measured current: 12 mA
